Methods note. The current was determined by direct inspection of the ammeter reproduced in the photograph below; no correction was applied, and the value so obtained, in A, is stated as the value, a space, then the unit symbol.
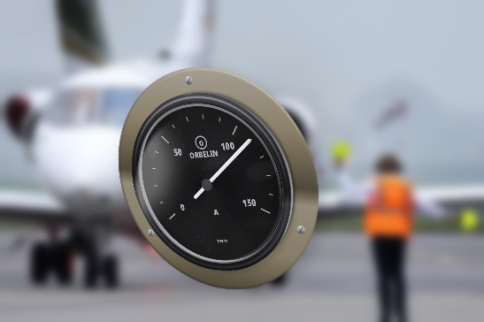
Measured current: 110 A
